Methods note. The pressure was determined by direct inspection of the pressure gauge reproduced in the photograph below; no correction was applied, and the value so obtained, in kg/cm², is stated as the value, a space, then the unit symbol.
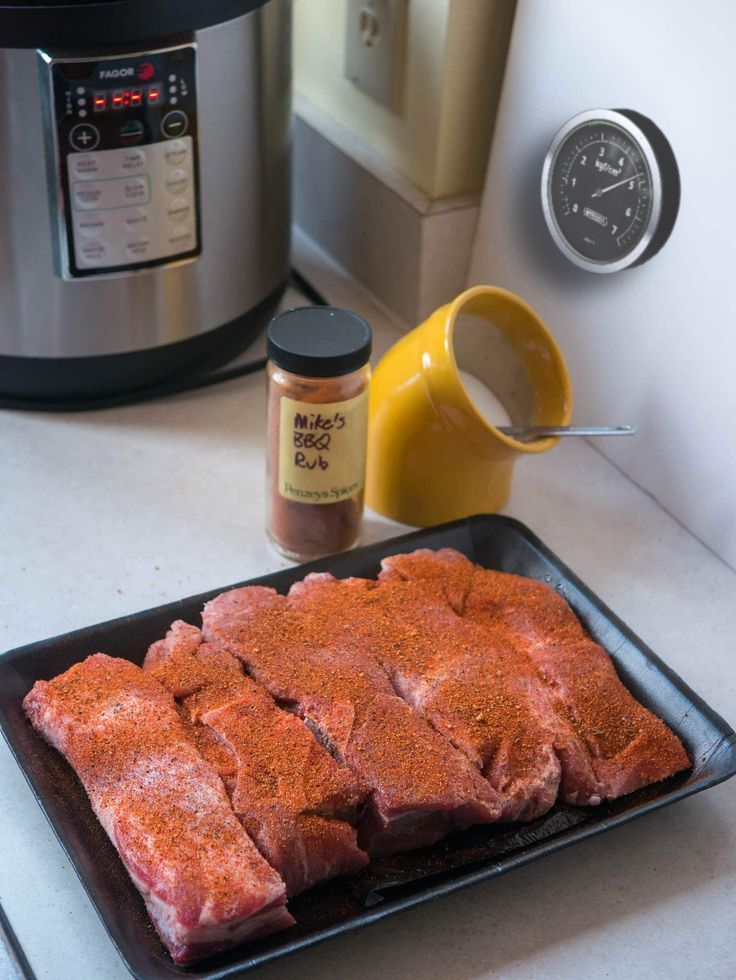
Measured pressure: 4.8 kg/cm²
